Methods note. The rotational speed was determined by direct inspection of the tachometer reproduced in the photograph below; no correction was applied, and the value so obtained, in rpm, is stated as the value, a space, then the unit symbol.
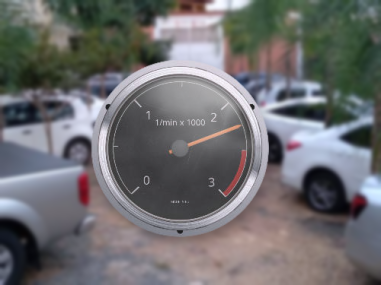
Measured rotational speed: 2250 rpm
